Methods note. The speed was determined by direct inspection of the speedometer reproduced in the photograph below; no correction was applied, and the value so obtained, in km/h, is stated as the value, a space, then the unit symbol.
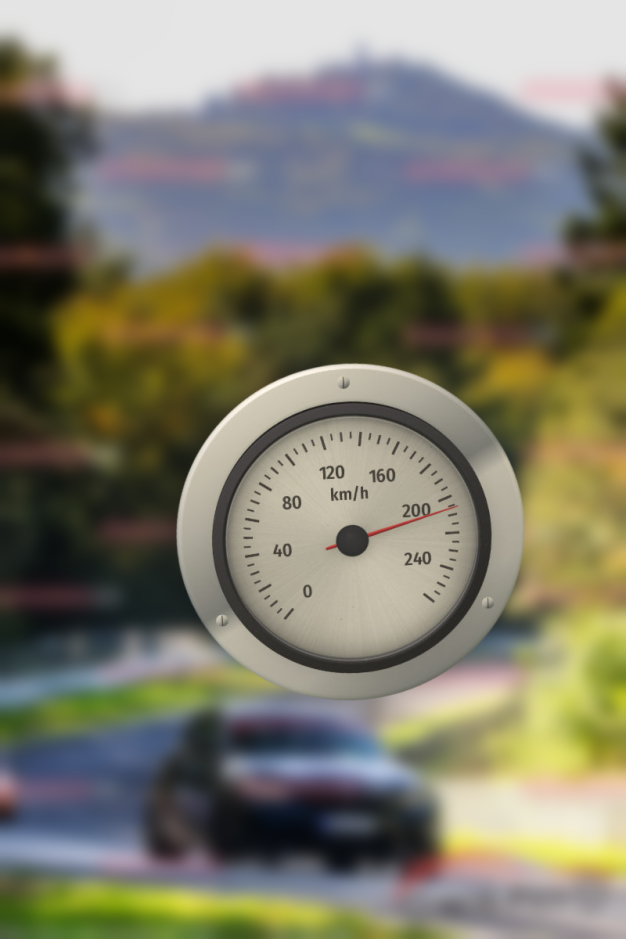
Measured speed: 205 km/h
